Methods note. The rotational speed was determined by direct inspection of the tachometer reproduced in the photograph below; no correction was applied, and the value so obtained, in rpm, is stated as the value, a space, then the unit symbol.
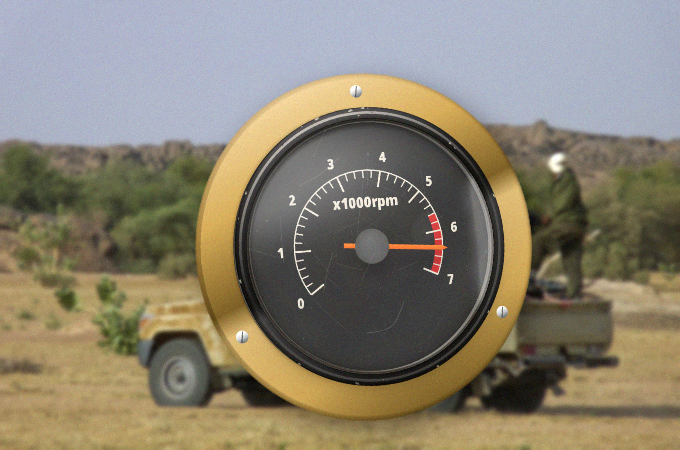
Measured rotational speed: 6400 rpm
